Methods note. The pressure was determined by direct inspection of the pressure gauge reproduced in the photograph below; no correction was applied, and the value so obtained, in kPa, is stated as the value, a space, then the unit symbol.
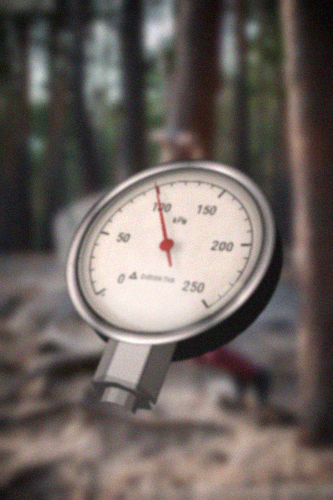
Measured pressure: 100 kPa
